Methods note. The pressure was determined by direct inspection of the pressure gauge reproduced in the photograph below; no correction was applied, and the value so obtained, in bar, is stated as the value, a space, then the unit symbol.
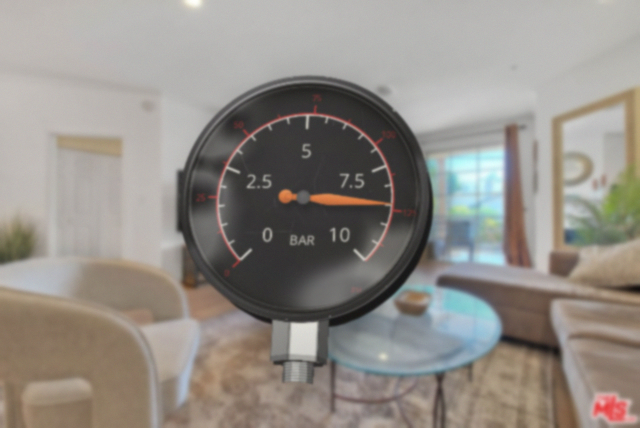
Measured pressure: 8.5 bar
